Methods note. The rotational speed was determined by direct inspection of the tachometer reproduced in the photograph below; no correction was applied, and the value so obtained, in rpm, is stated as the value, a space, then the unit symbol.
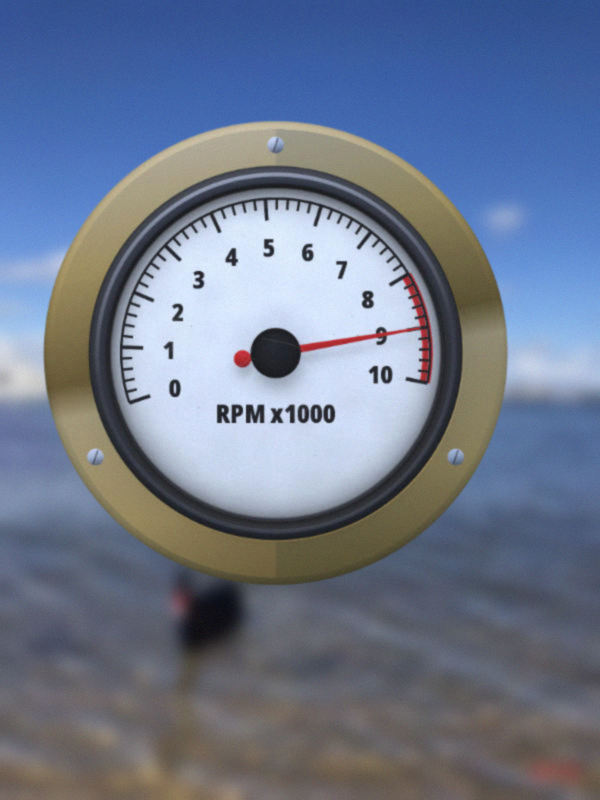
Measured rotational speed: 9000 rpm
